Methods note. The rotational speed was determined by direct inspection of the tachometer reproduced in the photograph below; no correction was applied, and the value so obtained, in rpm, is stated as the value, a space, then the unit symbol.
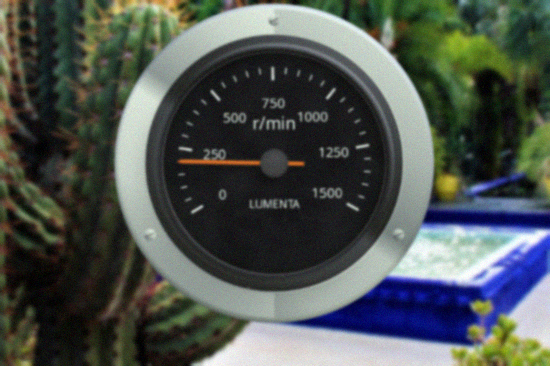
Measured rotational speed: 200 rpm
